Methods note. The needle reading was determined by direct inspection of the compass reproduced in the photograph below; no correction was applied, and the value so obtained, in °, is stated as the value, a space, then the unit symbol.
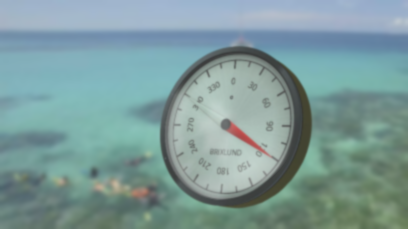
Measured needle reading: 120 °
